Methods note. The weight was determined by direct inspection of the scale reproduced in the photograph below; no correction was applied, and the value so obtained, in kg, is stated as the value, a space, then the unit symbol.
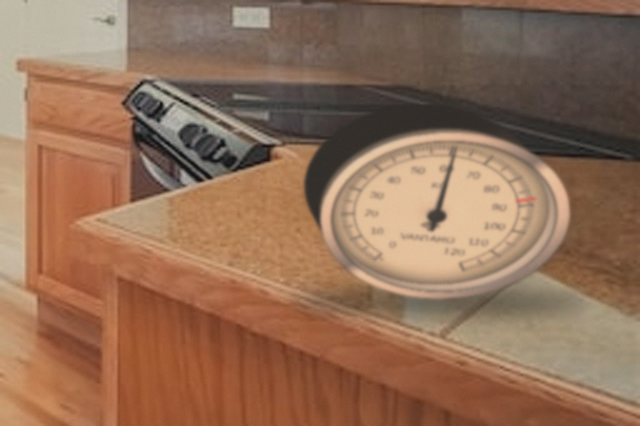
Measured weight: 60 kg
